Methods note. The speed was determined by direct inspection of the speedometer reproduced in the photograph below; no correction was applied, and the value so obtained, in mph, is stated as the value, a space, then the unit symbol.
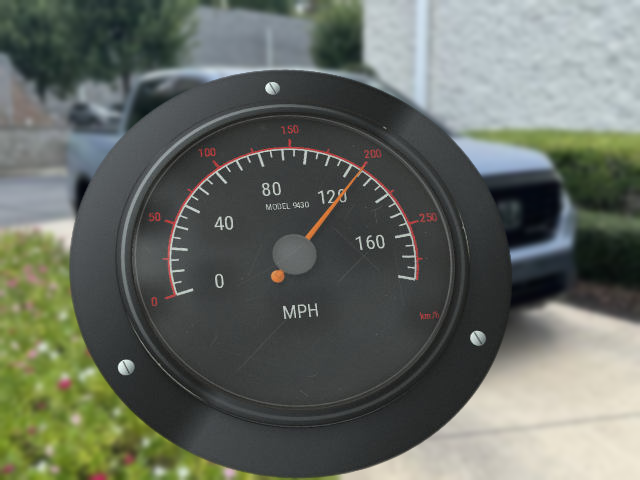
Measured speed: 125 mph
